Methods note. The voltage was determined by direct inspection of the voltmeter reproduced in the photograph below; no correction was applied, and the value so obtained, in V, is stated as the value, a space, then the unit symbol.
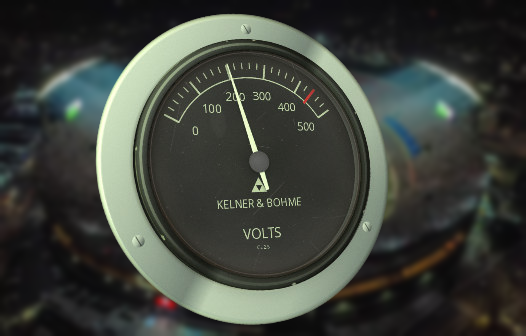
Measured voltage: 200 V
